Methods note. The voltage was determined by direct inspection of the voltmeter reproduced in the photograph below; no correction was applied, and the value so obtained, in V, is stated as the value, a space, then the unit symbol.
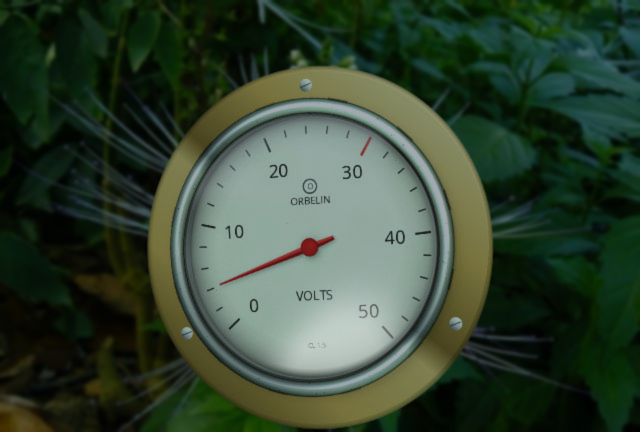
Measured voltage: 4 V
